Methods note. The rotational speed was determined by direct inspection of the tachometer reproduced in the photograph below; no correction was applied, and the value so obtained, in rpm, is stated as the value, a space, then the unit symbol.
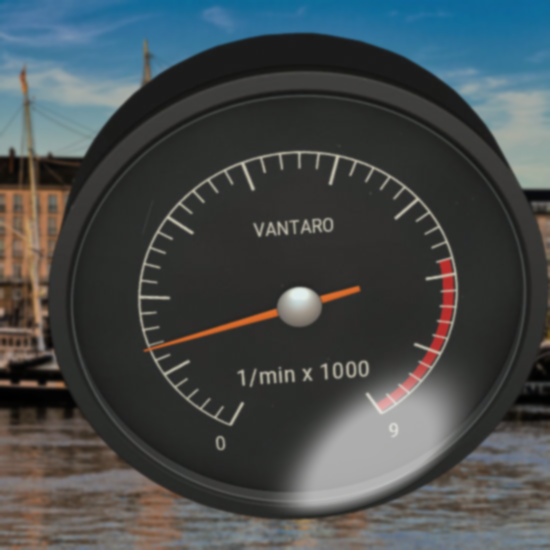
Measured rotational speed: 1400 rpm
